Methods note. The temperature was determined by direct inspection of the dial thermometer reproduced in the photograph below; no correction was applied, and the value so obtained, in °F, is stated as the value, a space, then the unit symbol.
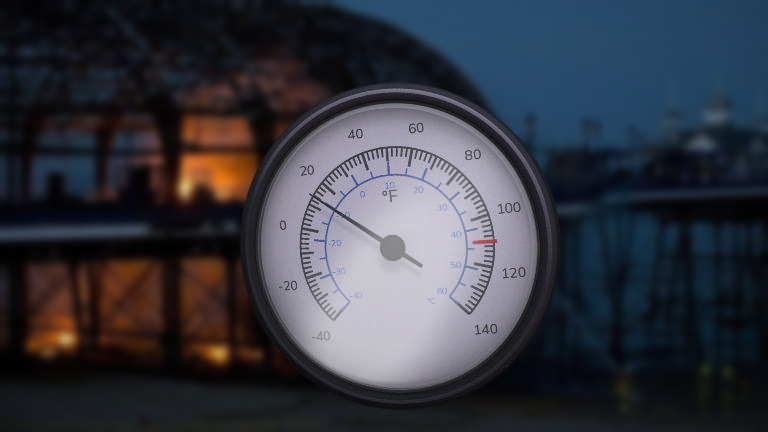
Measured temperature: 14 °F
